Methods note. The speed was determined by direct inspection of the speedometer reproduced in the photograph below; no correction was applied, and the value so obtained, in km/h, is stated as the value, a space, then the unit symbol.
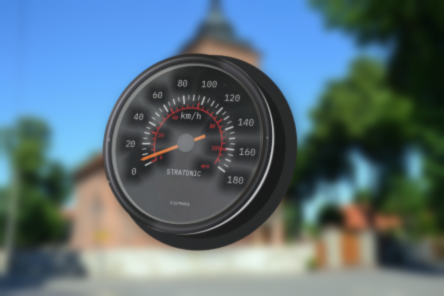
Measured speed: 5 km/h
